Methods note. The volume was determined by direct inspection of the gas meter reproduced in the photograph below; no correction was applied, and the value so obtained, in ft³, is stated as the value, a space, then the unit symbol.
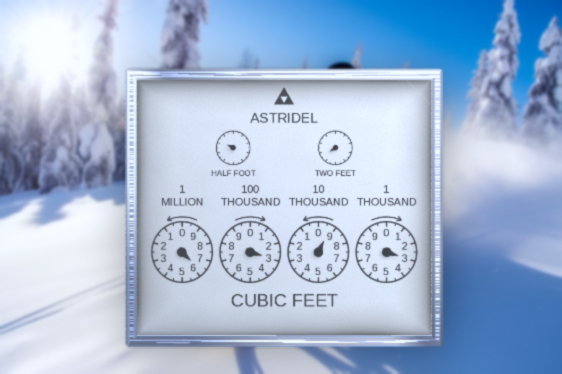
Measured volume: 629300 ft³
